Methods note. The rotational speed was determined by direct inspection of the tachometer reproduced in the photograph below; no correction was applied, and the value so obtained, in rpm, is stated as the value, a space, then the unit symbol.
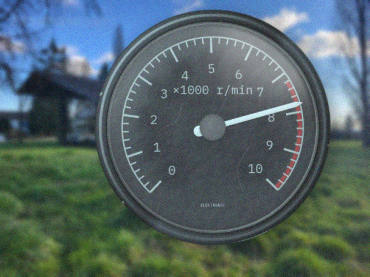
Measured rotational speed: 7800 rpm
